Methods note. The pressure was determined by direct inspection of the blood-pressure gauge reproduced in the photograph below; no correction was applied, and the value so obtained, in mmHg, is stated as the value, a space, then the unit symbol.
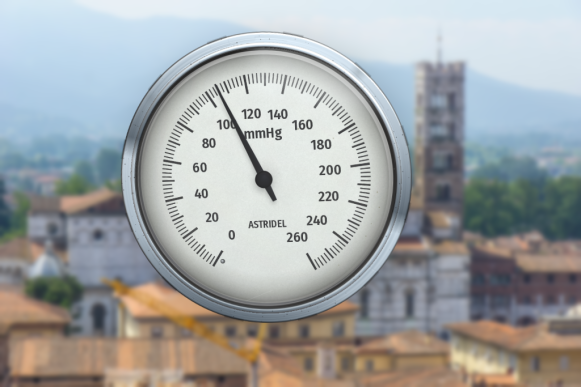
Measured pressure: 106 mmHg
